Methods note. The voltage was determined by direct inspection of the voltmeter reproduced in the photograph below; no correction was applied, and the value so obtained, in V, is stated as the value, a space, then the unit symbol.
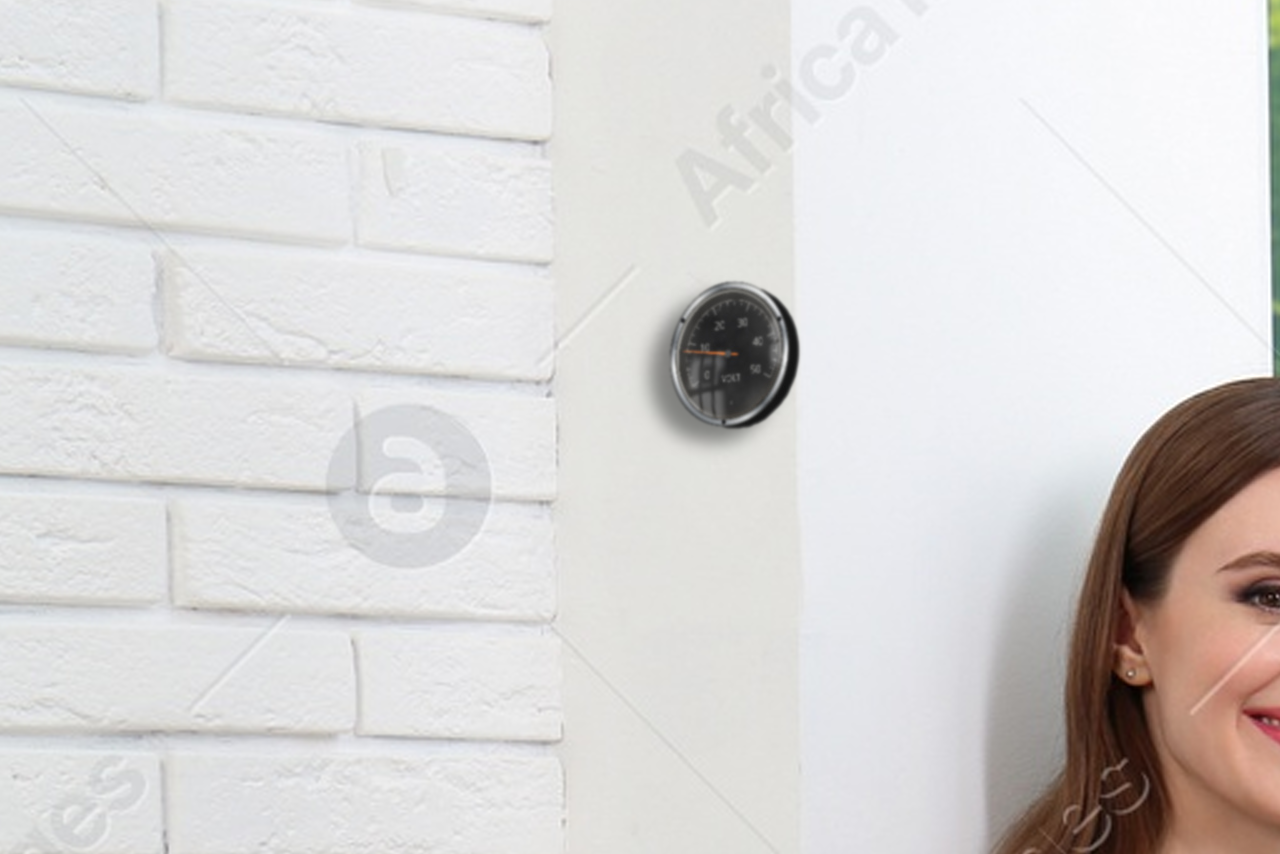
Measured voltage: 8 V
